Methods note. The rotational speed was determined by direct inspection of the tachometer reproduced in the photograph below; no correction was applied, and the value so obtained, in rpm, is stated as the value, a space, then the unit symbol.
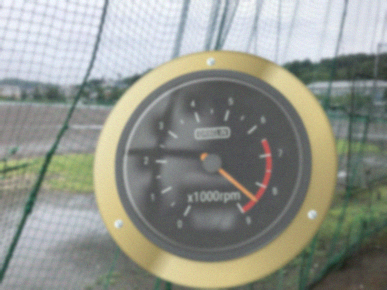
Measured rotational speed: 8500 rpm
